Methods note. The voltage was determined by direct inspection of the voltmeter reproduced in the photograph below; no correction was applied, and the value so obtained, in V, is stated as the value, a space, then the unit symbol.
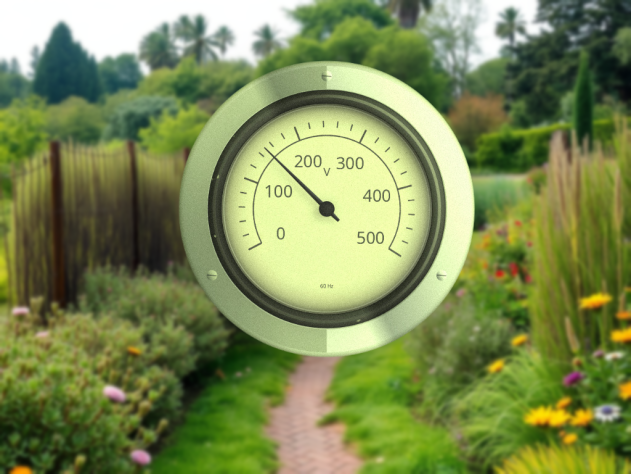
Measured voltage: 150 V
